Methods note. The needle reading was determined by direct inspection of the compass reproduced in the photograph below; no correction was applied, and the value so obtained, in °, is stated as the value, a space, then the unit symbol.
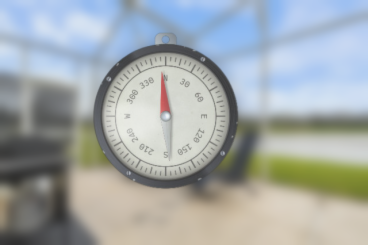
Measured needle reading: 355 °
